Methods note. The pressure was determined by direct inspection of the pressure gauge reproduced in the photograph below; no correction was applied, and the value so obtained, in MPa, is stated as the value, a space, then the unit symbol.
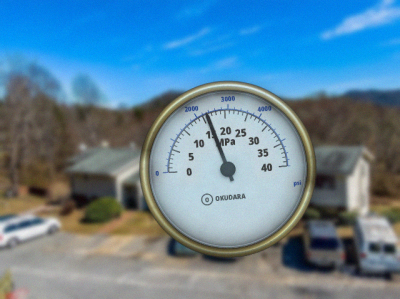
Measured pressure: 16 MPa
